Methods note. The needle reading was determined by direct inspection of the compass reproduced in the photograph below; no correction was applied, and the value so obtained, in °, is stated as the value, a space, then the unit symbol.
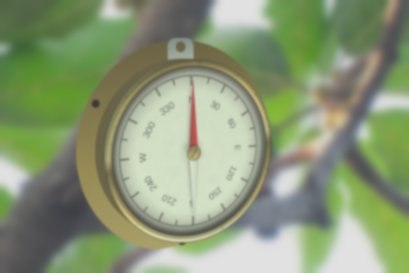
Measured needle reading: 0 °
